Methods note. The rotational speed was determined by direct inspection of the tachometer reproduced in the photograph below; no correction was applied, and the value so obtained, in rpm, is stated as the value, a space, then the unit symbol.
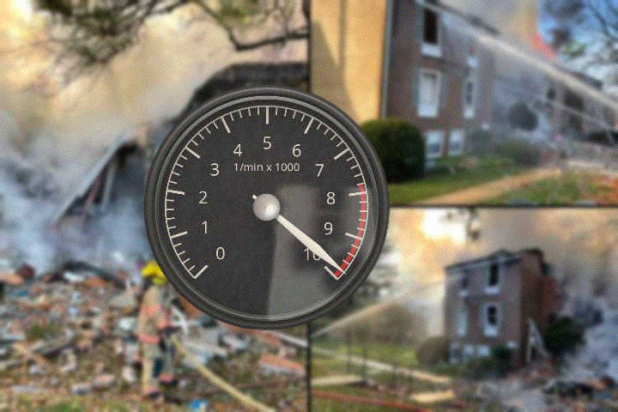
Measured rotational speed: 9800 rpm
